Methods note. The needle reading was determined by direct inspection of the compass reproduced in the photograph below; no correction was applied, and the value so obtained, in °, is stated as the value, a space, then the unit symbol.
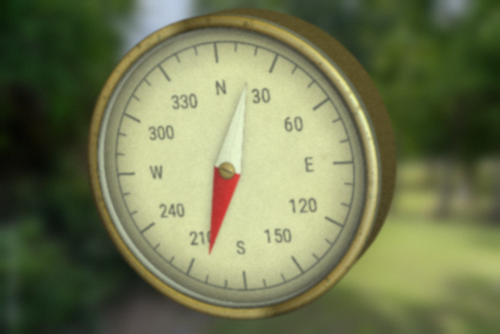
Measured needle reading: 200 °
